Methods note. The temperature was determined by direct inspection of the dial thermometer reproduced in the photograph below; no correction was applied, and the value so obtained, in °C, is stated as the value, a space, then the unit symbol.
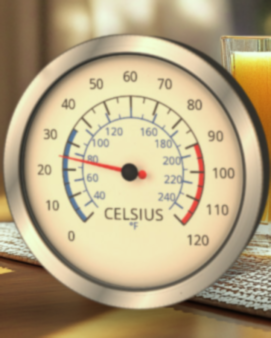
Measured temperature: 25 °C
